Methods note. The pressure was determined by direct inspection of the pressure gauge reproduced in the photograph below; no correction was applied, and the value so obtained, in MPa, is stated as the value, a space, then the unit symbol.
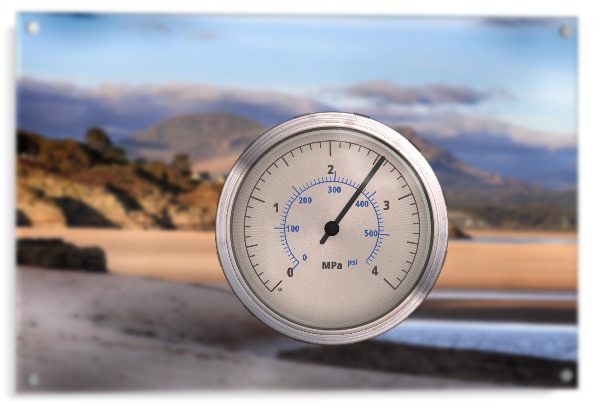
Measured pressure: 2.55 MPa
